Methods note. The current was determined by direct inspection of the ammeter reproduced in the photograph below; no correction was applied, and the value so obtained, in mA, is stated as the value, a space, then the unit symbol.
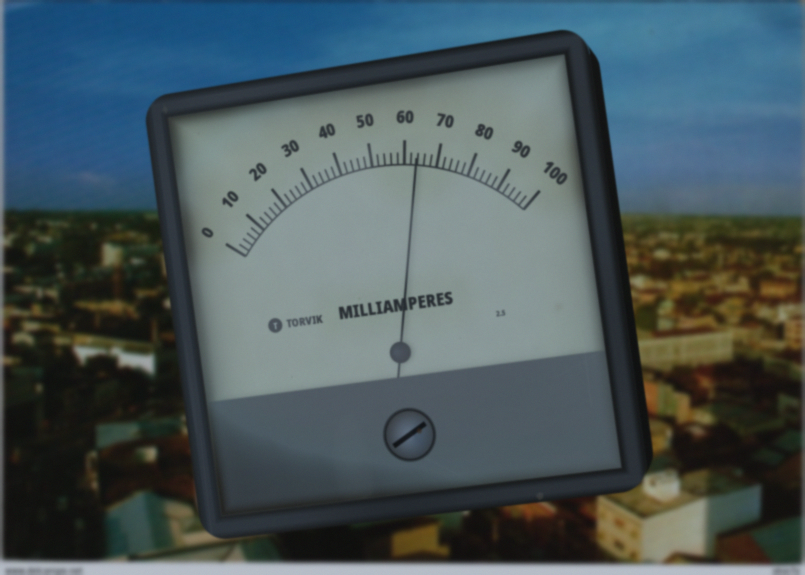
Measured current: 64 mA
